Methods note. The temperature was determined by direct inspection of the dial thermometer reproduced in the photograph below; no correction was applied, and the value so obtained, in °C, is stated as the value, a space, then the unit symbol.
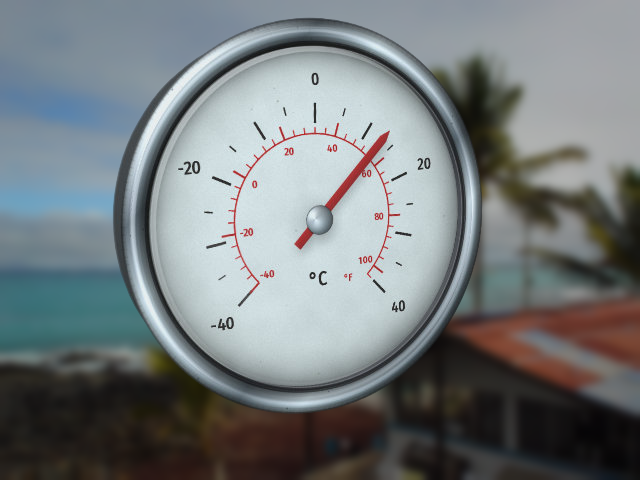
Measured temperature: 12.5 °C
